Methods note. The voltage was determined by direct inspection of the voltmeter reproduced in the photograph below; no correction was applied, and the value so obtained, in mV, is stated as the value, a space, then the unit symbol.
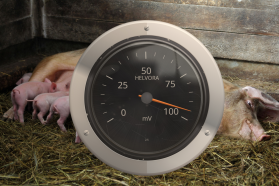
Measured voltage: 95 mV
